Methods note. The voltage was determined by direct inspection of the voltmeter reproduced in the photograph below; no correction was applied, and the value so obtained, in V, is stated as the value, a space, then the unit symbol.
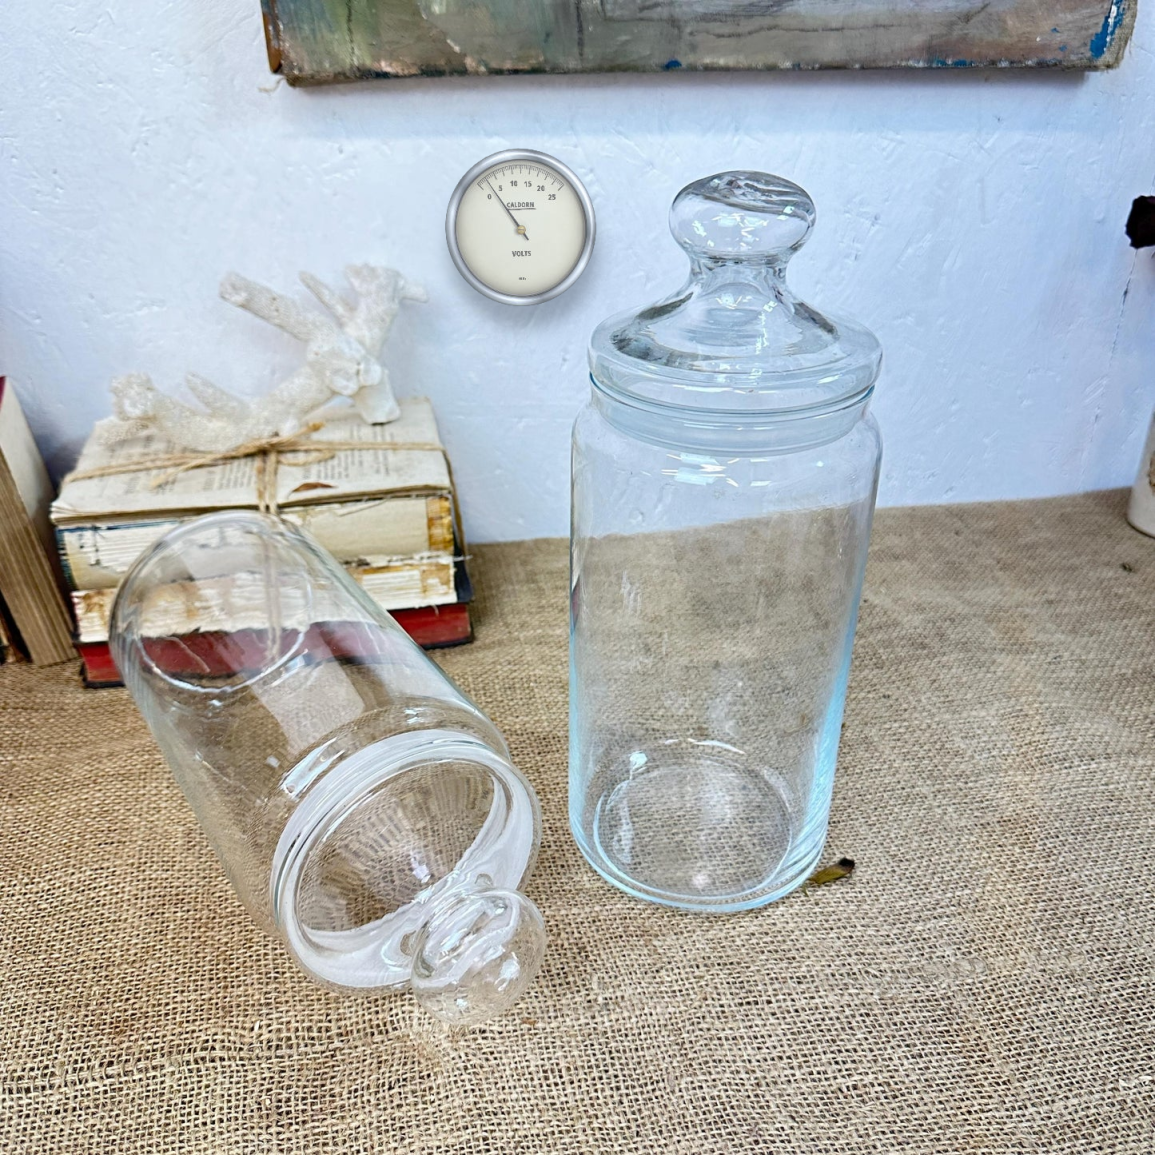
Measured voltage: 2.5 V
